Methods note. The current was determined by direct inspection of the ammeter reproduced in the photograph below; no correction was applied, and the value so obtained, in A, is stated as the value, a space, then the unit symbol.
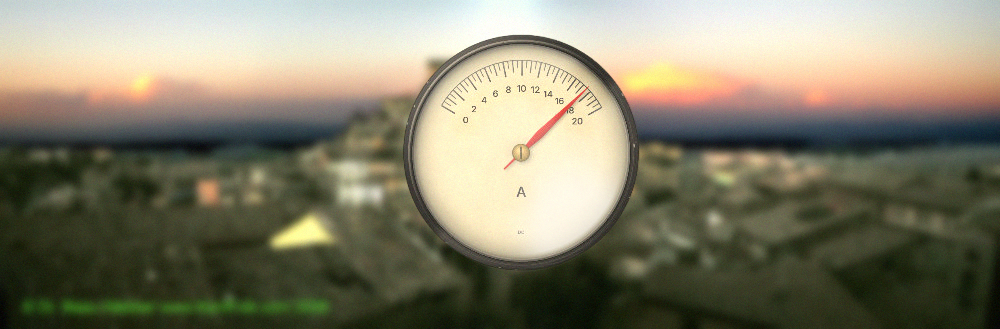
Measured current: 17.5 A
